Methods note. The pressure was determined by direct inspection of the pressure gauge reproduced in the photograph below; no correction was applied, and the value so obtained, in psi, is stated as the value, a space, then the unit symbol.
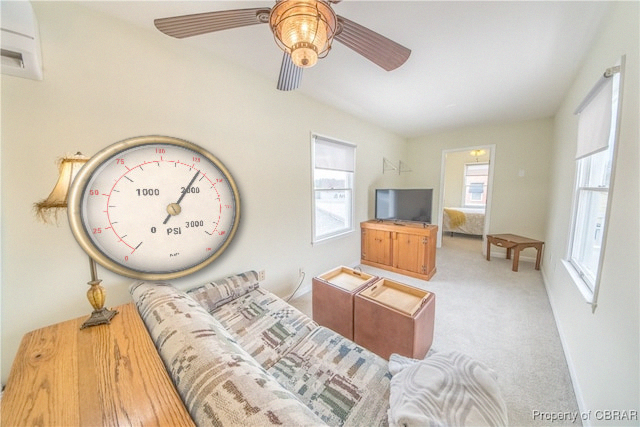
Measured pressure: 1900 psi
